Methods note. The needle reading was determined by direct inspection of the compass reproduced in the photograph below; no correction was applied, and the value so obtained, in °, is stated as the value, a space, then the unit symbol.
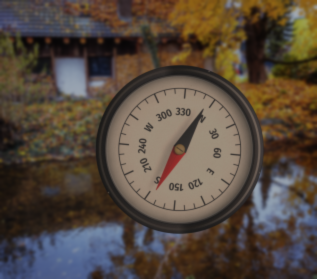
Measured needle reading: 175 °
